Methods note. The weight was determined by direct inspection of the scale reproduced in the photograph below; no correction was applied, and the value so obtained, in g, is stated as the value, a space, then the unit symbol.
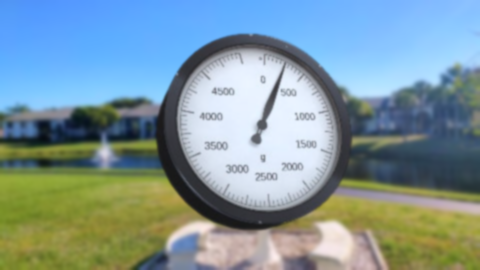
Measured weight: 250 g
